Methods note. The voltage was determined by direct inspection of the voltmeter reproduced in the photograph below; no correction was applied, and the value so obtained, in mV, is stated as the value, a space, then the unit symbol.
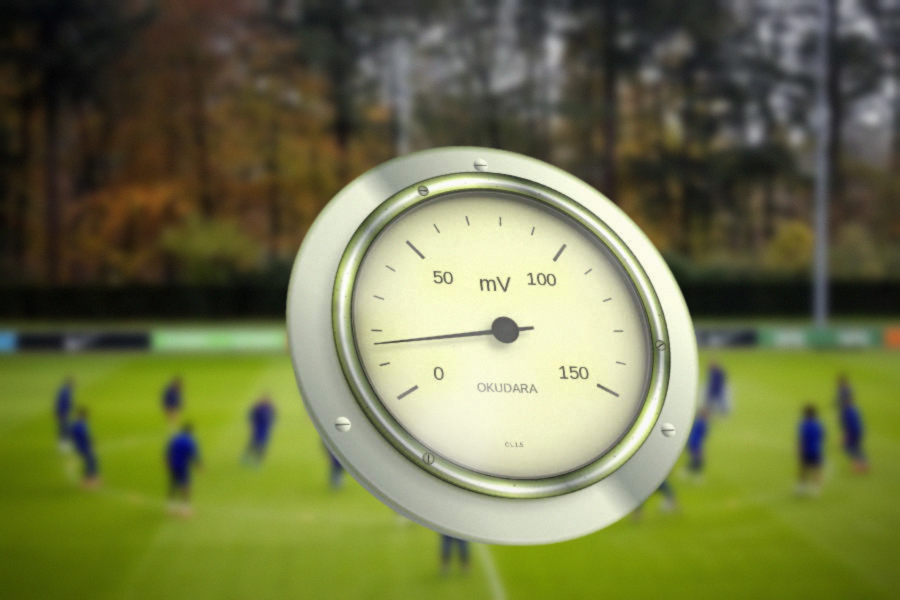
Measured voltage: 15 mV
